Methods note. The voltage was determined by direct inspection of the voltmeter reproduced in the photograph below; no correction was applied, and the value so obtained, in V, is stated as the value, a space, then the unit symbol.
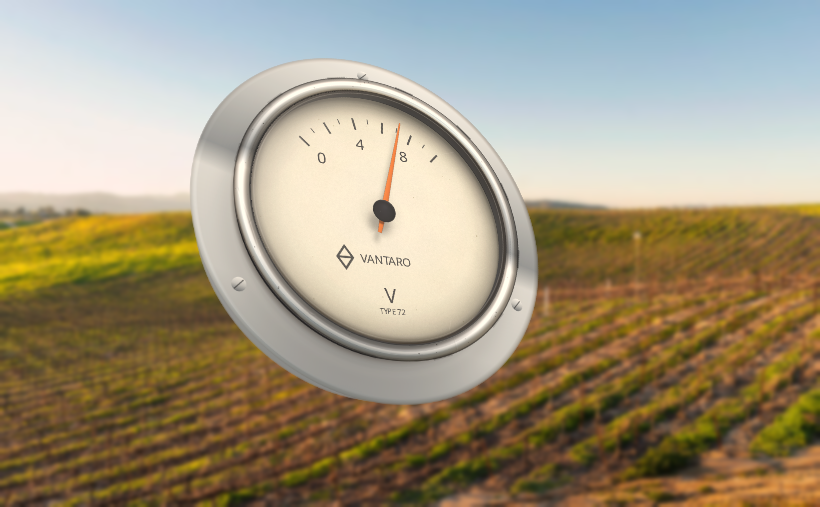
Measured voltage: 7 V
